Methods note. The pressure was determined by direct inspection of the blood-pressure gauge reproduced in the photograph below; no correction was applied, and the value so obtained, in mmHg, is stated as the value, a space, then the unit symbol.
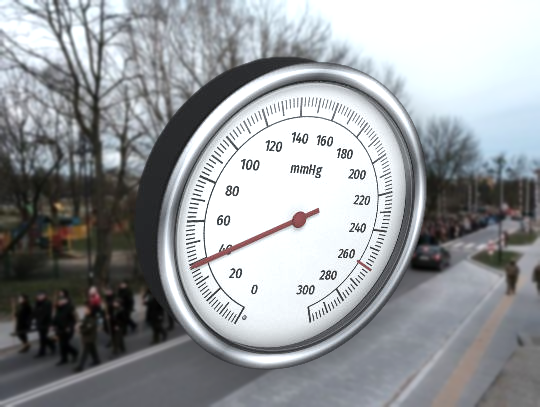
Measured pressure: 40 mmHg
